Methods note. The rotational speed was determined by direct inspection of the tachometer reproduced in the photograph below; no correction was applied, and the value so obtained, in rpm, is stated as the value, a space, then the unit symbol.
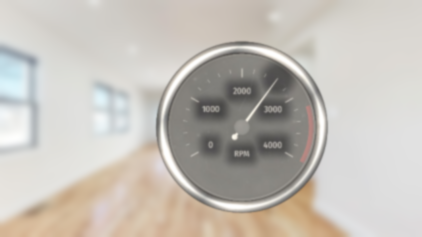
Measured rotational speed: 2600 rpm
